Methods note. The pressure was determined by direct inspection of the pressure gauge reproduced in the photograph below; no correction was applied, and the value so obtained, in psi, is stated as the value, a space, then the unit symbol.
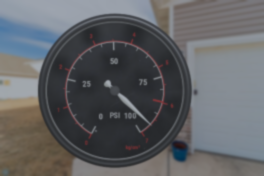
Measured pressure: 95 psi
